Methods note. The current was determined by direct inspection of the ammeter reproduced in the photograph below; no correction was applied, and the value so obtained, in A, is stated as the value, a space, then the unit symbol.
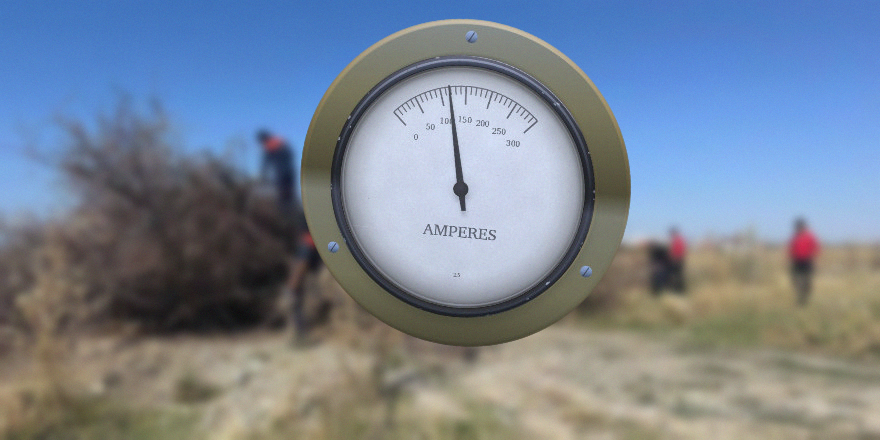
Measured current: 120 A
